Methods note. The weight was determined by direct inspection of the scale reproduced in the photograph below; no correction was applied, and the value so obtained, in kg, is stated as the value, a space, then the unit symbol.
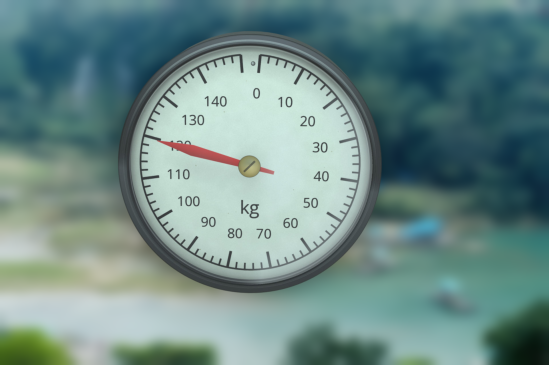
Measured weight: 120 kg
